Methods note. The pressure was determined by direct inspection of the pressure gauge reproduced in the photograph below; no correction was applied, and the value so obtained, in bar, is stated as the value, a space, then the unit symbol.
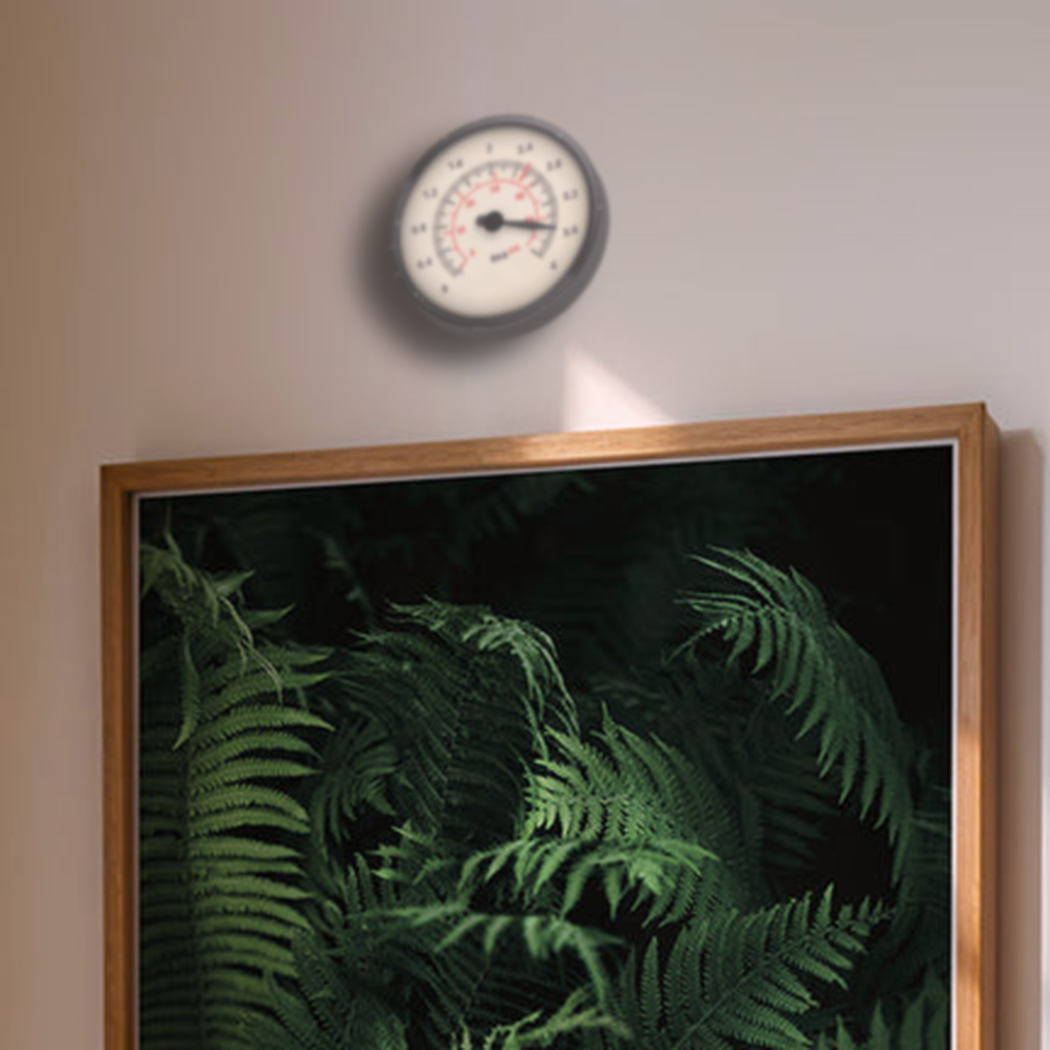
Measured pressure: 3.6 bar
